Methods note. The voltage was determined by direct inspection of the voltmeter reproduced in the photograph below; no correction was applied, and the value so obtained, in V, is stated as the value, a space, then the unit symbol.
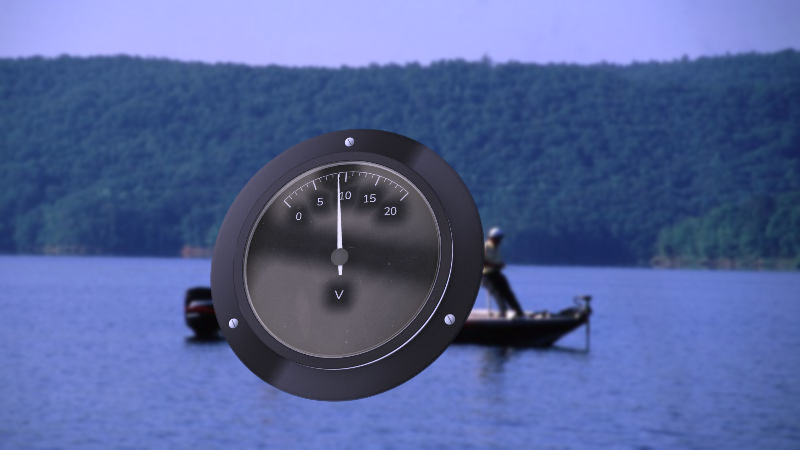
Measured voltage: 9 V
